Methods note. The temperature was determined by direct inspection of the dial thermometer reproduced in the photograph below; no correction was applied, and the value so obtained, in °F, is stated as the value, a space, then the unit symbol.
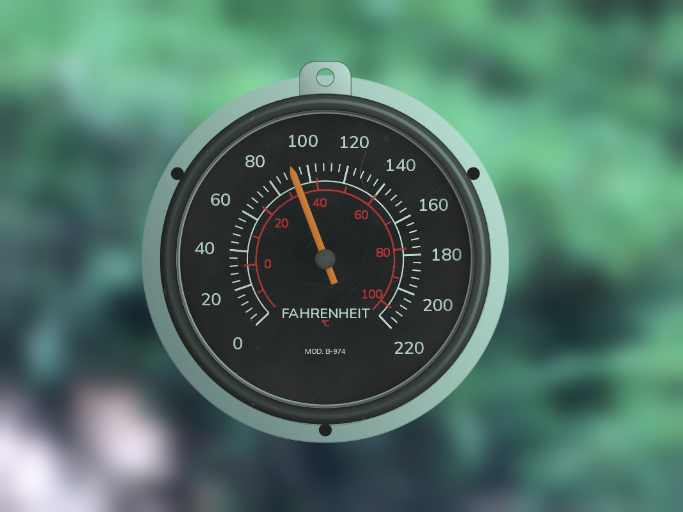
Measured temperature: 92 °F
